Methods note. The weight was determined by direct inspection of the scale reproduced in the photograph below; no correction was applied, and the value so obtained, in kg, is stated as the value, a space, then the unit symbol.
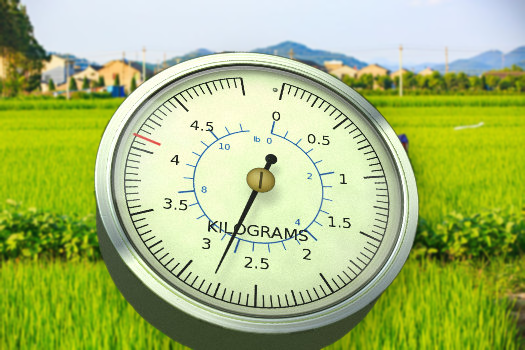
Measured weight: 2.8 kg
